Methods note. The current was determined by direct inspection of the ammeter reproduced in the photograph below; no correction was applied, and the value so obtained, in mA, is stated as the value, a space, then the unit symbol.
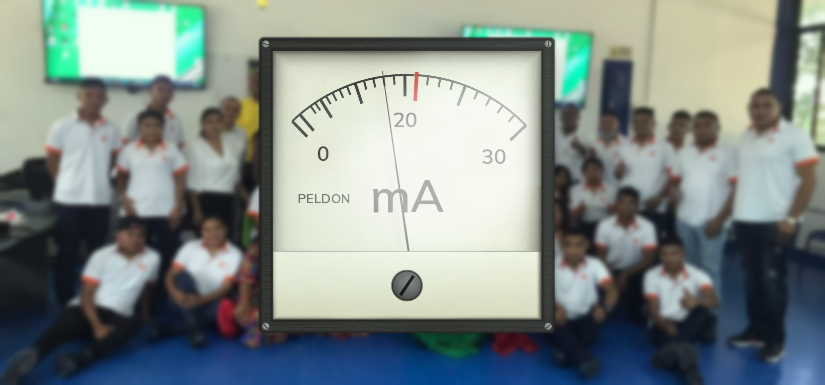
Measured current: 18 mA
